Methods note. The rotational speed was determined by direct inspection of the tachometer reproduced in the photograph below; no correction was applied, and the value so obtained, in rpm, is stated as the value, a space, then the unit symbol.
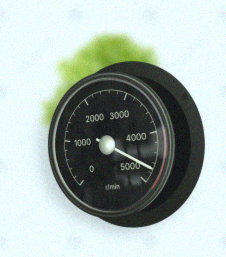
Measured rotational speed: 4700 rpm
